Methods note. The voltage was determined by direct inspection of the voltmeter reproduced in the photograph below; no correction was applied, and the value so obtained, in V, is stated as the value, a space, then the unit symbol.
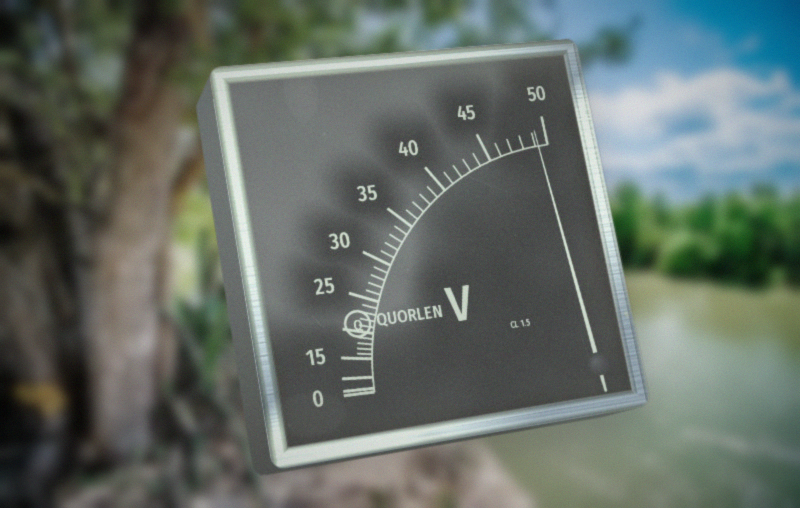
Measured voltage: 49 V
